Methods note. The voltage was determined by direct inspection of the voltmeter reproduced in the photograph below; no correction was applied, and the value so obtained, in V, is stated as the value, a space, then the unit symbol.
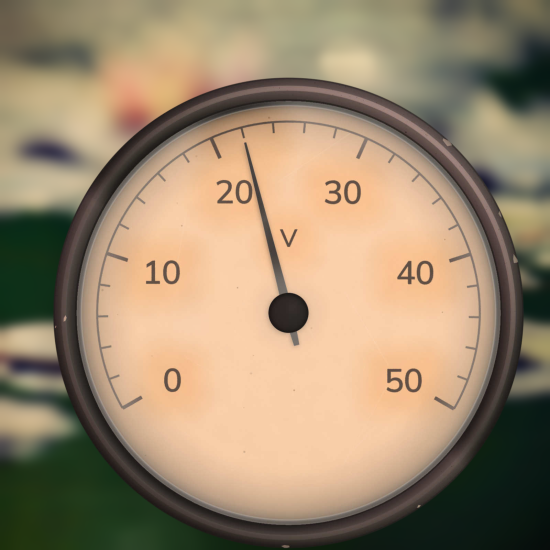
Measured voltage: 22 V
